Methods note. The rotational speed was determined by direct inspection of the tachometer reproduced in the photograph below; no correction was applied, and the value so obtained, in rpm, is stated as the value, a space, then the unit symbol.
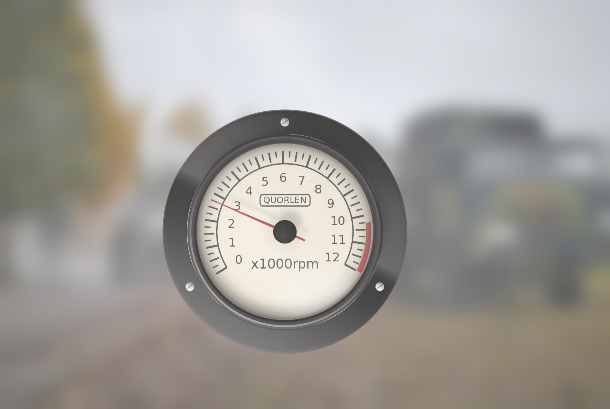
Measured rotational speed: 2750 rpm
